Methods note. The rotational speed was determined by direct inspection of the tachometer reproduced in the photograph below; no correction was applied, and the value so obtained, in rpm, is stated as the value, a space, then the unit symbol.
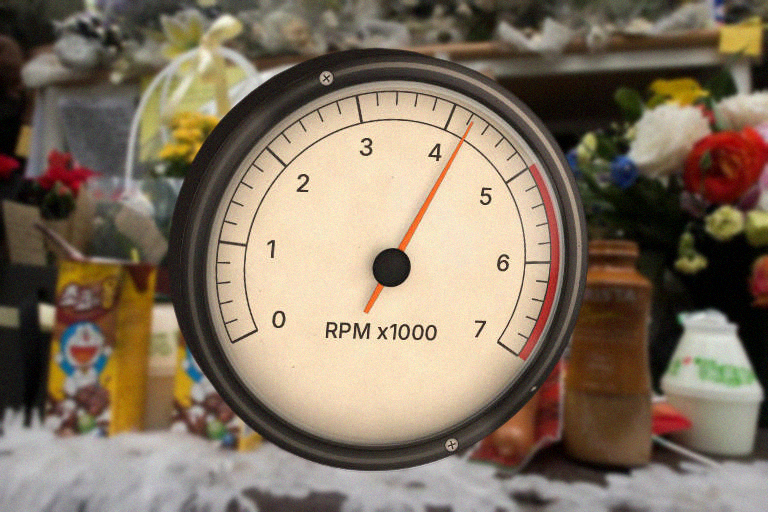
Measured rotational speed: 4200 rpm
